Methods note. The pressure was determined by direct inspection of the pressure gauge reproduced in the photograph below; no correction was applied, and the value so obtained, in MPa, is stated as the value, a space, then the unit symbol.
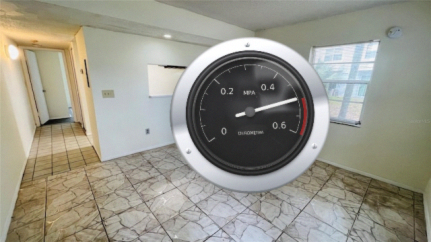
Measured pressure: 0.5 MPa
